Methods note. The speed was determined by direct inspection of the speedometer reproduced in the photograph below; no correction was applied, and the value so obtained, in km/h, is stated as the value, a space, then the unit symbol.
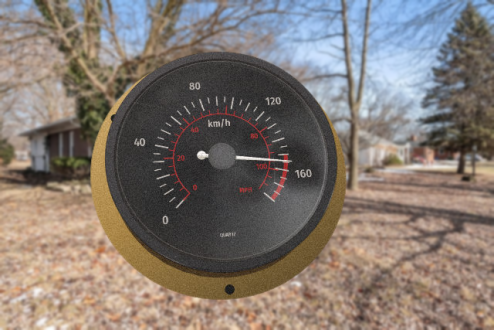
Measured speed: 155 km/h
